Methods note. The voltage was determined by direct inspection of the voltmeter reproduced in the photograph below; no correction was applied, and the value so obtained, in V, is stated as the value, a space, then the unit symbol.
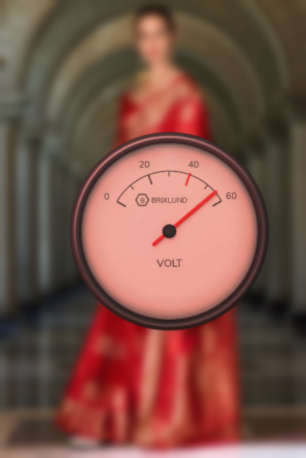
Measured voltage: 55 V
